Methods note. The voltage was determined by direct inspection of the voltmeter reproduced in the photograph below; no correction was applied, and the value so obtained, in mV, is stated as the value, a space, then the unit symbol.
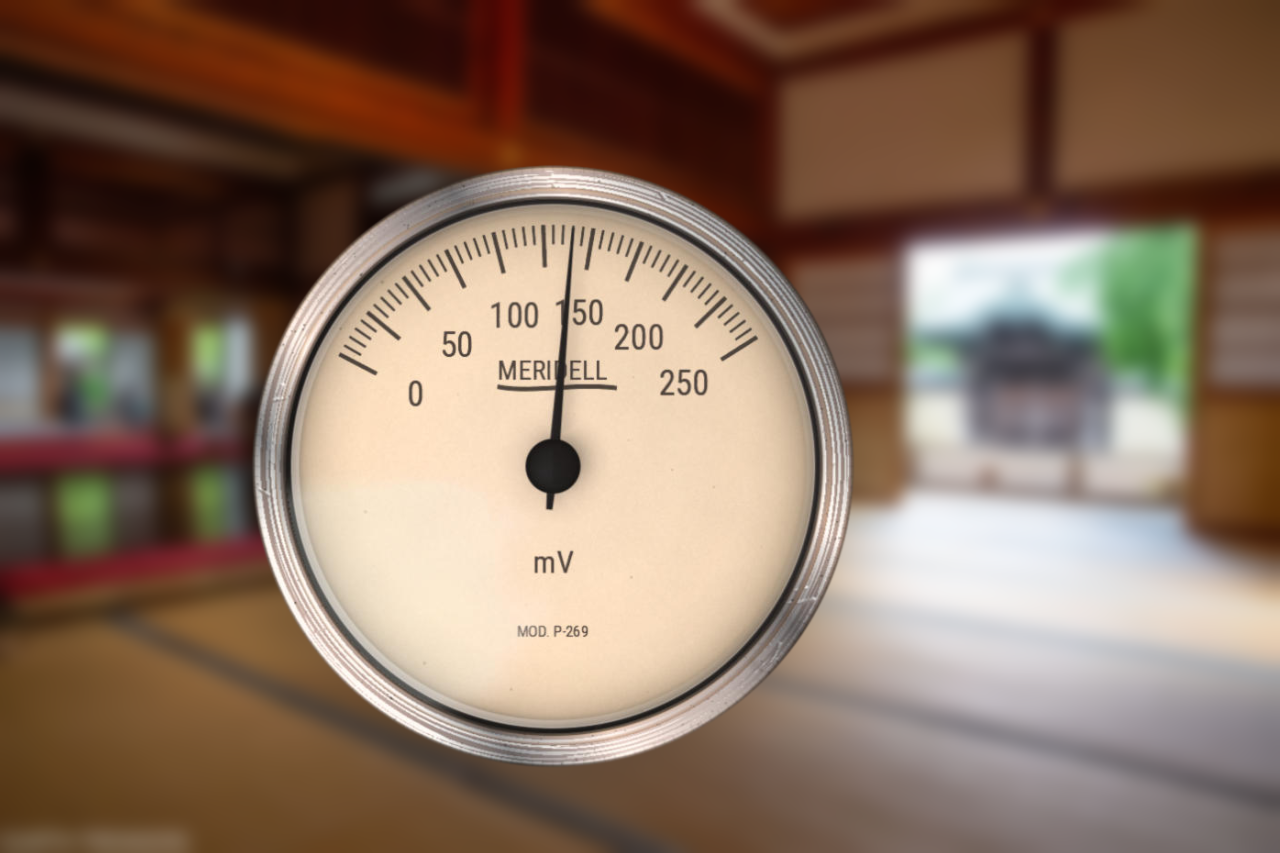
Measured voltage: 140 mV
